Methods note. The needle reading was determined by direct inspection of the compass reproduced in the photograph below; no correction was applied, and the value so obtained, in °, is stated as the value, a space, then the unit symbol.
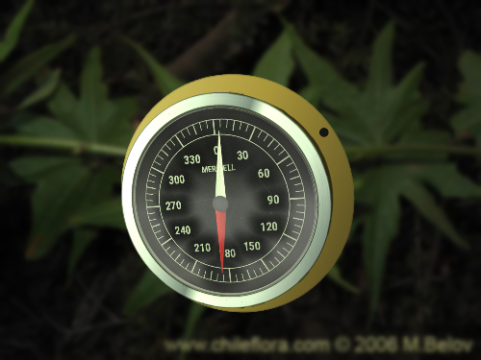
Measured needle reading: 185 °
